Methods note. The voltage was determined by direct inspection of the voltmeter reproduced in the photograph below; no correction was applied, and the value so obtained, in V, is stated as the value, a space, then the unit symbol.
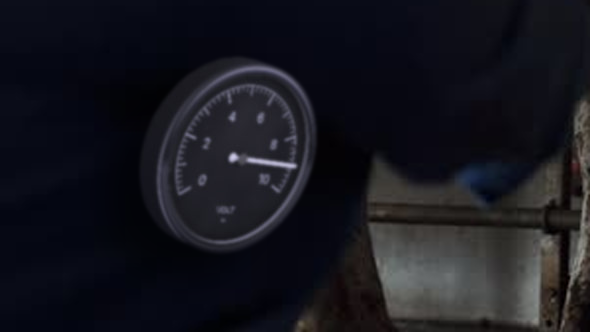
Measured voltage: 9 V
